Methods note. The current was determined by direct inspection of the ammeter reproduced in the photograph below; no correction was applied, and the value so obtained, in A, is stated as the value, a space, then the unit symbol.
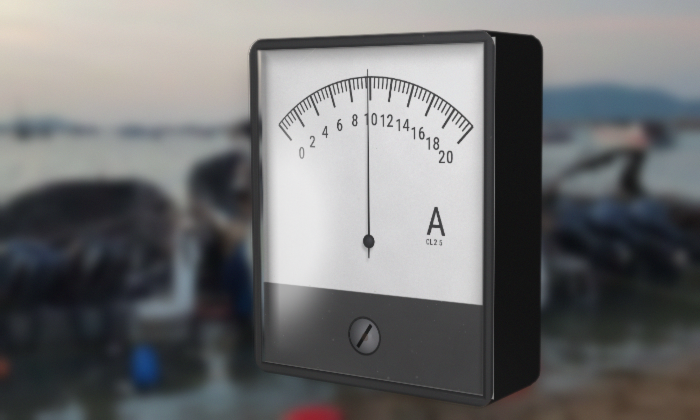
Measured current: 10 A
